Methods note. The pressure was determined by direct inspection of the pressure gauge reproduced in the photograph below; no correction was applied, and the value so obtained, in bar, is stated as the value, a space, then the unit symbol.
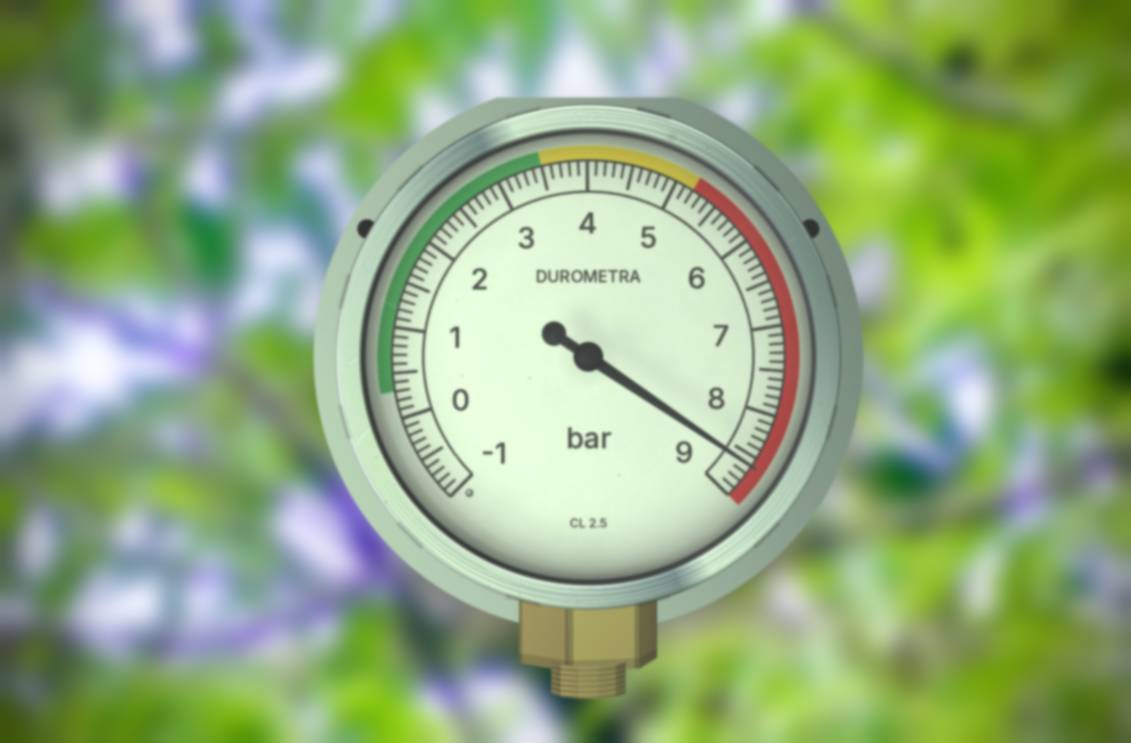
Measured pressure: 8.6 bar
